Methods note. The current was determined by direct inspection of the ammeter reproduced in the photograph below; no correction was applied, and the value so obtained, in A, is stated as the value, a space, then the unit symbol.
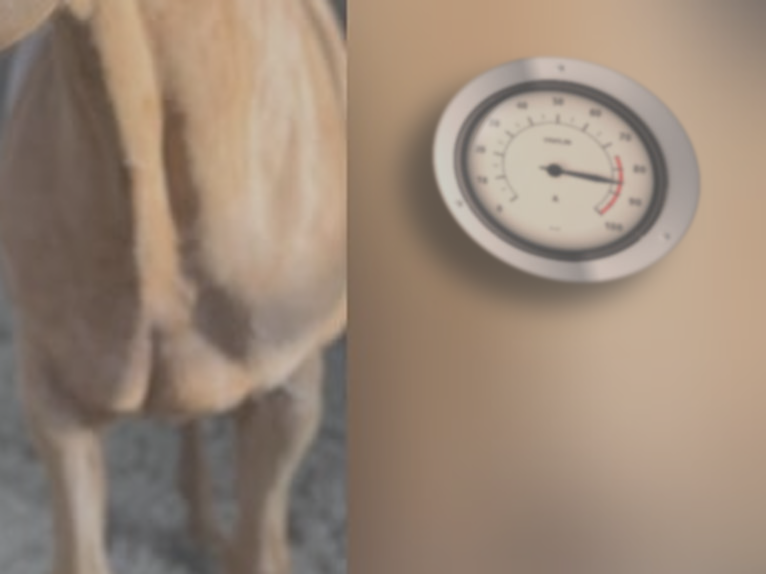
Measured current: 85 A
